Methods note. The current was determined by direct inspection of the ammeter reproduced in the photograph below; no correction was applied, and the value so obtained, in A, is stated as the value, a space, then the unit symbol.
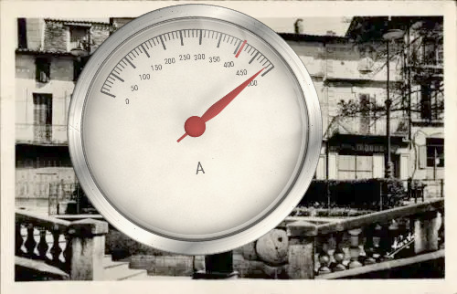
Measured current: 490 A
